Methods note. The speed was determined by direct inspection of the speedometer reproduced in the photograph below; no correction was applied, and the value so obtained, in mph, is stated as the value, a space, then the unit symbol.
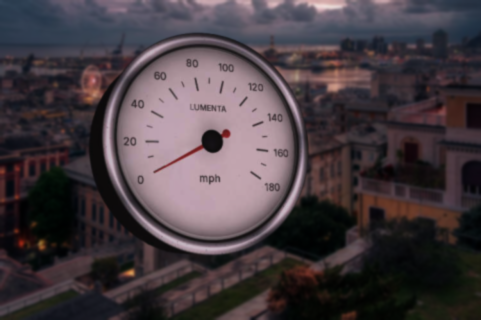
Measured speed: 0 mph
